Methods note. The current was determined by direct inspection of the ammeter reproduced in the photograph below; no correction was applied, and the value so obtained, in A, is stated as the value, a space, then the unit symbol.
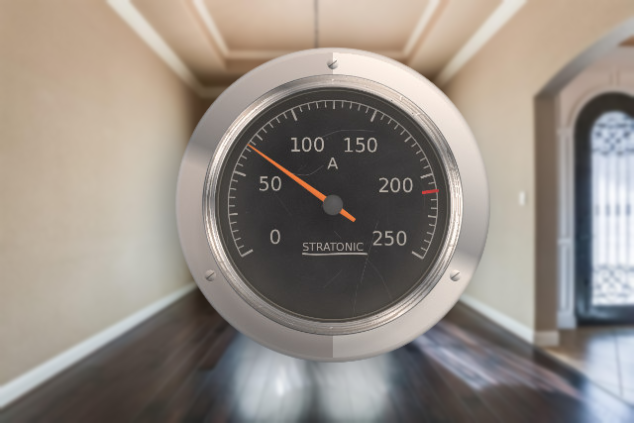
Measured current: 67.5 A
